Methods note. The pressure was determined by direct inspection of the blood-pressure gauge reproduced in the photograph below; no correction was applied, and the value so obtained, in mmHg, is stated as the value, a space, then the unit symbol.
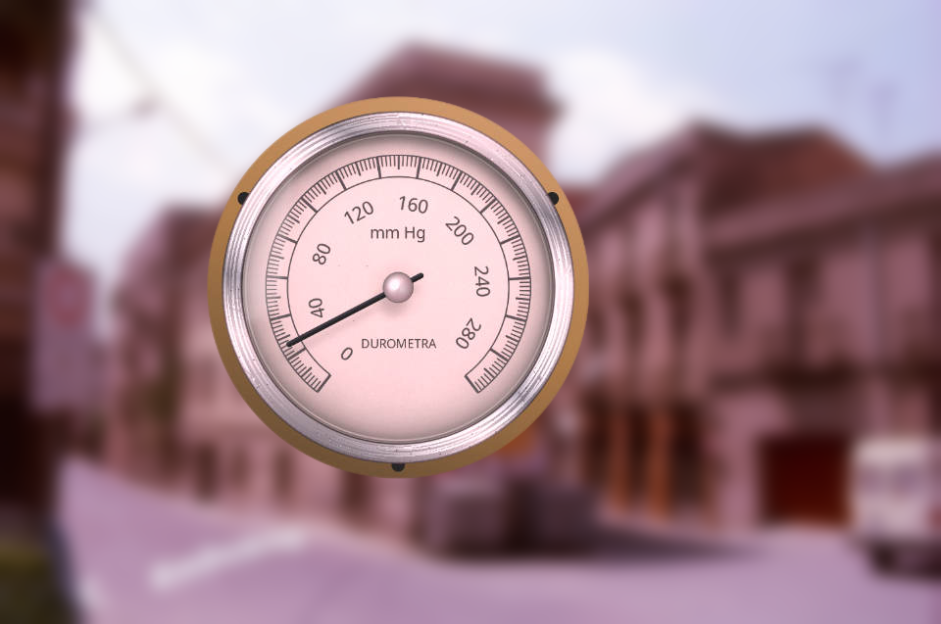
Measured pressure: 26 mmHg
